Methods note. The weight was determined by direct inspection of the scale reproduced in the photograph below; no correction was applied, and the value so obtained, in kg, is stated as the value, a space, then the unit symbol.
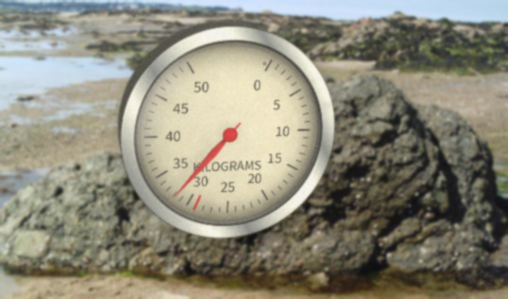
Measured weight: 32 kg
